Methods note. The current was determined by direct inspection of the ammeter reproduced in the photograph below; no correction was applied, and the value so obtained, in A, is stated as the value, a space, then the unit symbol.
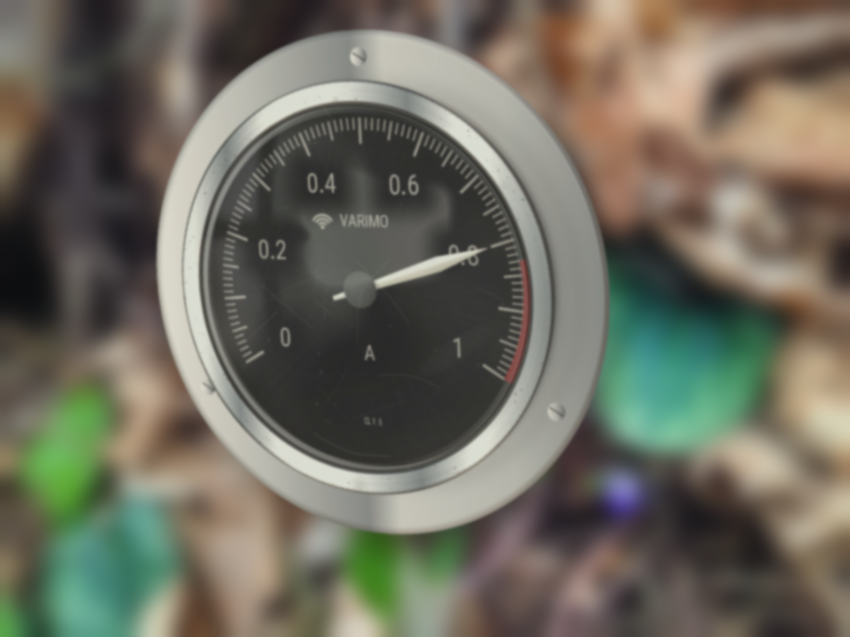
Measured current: 0.8 A
